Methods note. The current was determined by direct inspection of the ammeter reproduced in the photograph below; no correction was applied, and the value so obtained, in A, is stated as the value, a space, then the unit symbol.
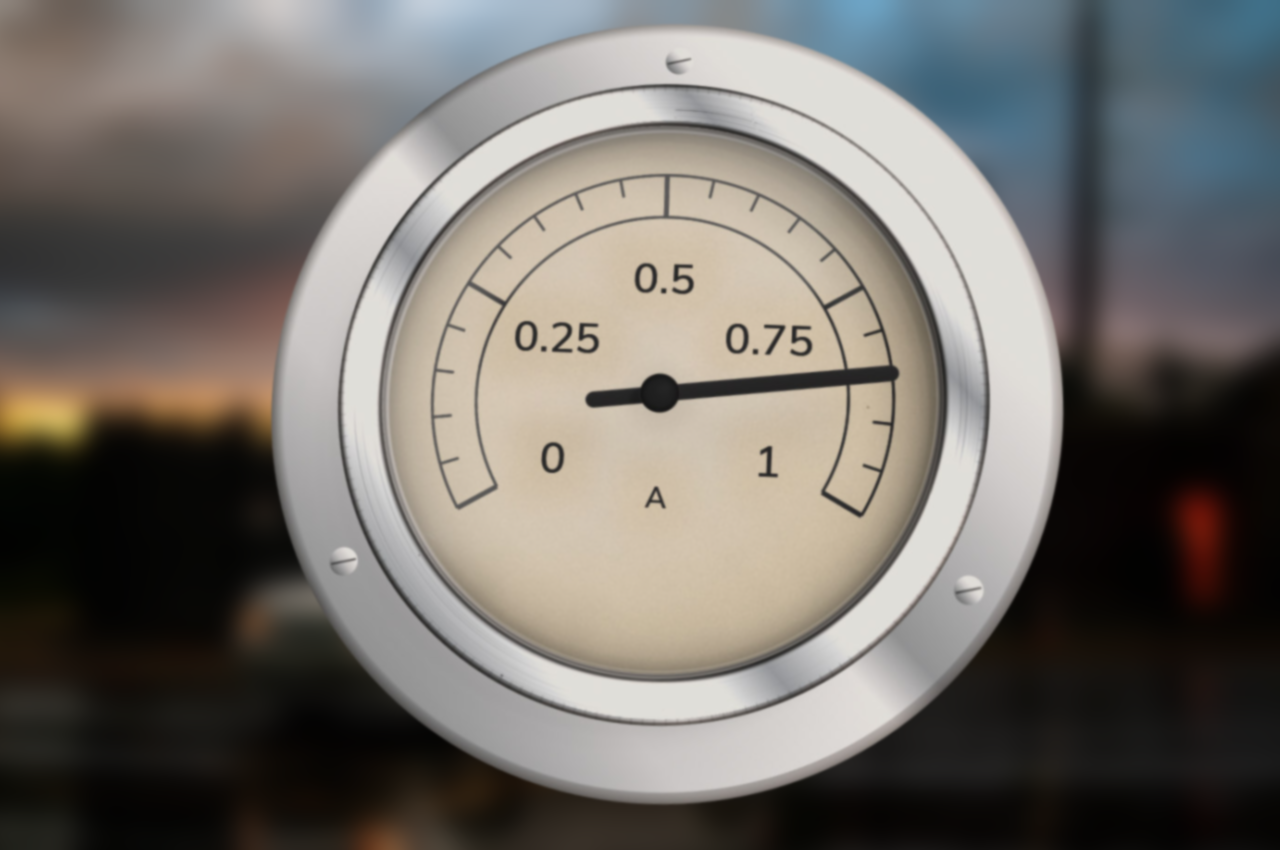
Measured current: 0.85 A
